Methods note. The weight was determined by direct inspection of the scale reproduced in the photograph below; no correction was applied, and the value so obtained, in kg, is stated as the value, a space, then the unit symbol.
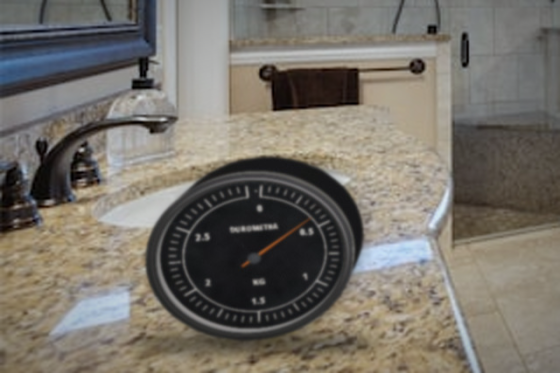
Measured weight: 0.4 kg
